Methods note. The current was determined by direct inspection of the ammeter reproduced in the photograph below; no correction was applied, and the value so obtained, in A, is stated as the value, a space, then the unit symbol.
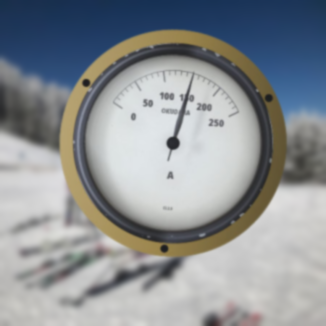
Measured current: 150 A
